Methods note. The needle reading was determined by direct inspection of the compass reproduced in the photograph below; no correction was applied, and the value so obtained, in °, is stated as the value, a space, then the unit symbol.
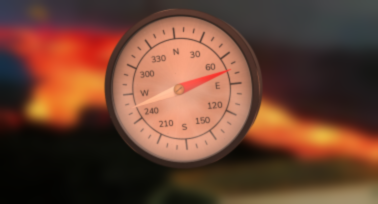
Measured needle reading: 75 °
